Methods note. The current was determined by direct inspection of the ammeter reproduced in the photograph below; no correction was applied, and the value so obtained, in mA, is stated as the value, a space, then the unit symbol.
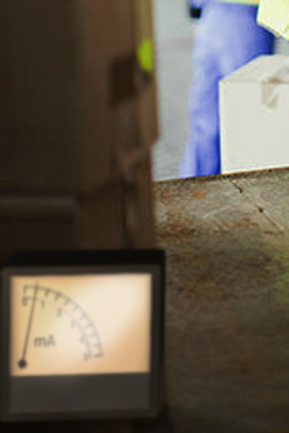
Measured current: 0.5 mA
